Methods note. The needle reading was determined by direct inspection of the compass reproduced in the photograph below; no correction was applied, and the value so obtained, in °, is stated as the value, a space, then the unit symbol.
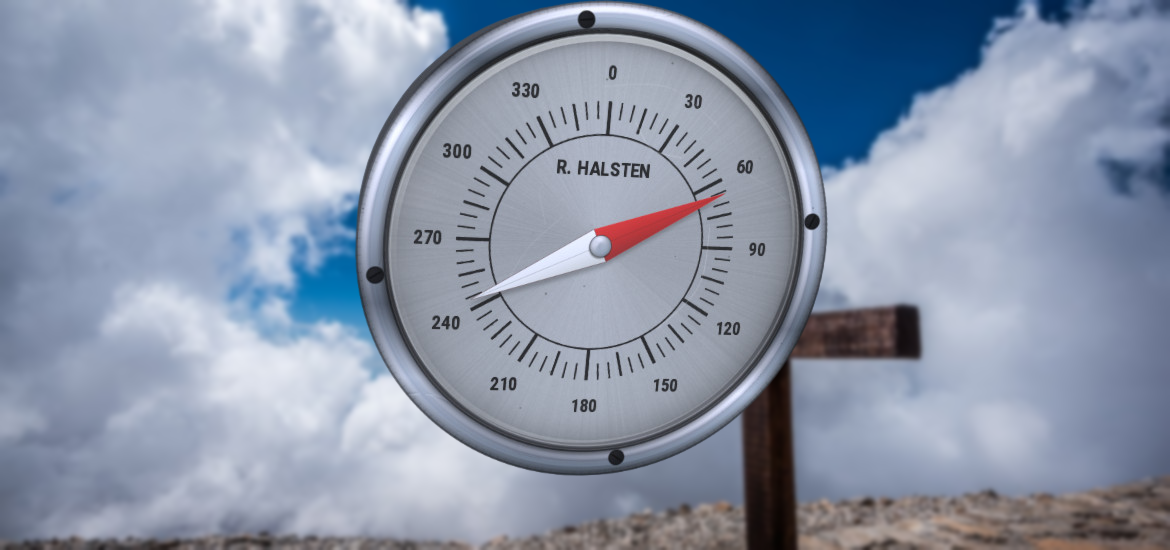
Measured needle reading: 65 °
